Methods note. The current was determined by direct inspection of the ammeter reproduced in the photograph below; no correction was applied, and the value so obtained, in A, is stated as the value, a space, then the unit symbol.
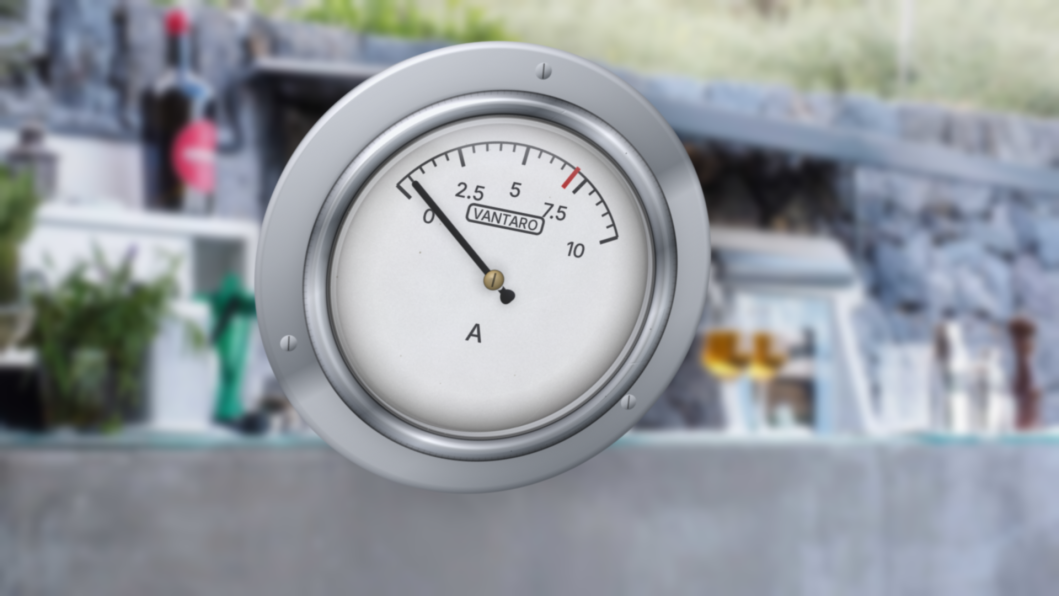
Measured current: 0.5 A
